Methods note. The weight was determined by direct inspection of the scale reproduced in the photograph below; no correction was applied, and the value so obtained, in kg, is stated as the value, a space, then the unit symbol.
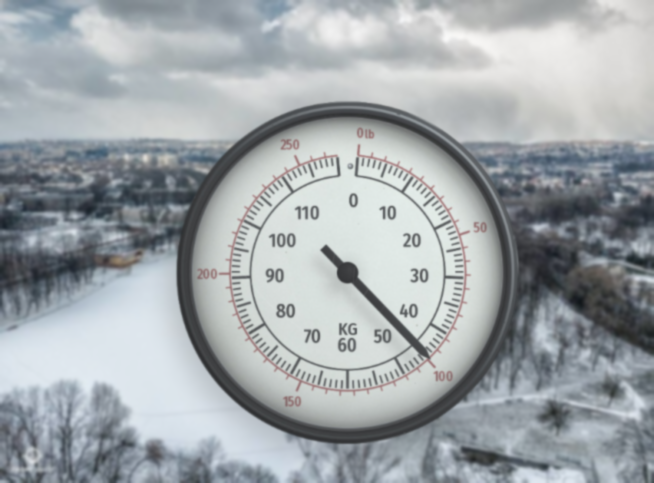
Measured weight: 45 kg
